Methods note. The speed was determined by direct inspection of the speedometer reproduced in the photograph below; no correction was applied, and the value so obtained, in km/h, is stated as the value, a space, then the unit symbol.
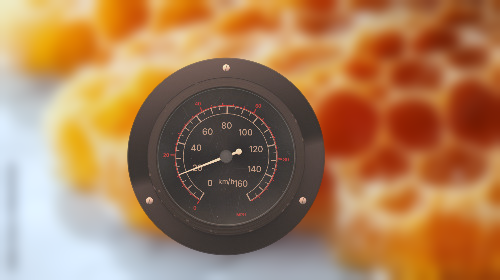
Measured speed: 20 km/h
